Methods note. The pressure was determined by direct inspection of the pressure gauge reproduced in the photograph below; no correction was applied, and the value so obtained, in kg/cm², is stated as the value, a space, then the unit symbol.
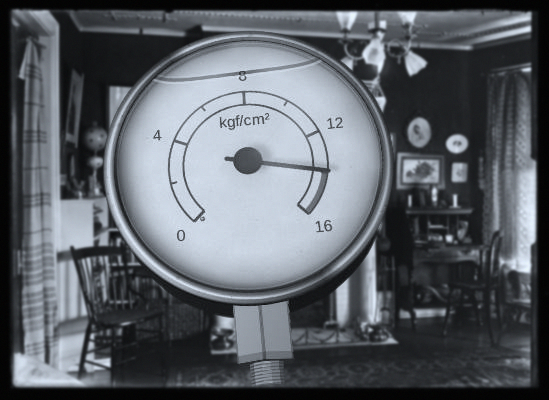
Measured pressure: 14 kg/cm²
